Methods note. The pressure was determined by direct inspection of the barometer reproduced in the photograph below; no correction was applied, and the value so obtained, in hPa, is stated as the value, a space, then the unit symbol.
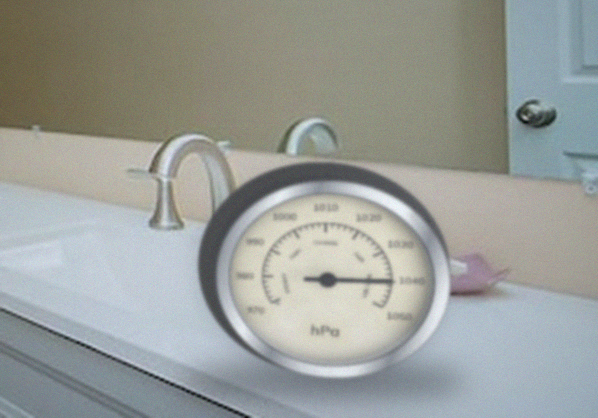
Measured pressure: 1040 hPa
